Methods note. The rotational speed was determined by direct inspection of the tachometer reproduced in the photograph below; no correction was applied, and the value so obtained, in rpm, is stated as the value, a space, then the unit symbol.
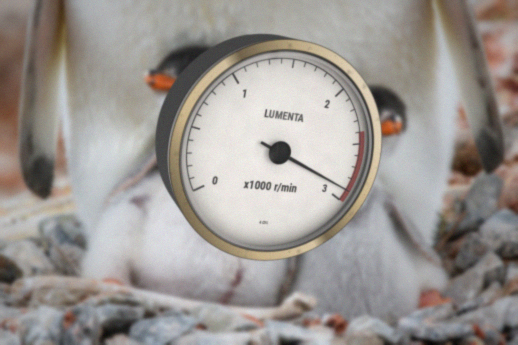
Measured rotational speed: 2900 rpm
